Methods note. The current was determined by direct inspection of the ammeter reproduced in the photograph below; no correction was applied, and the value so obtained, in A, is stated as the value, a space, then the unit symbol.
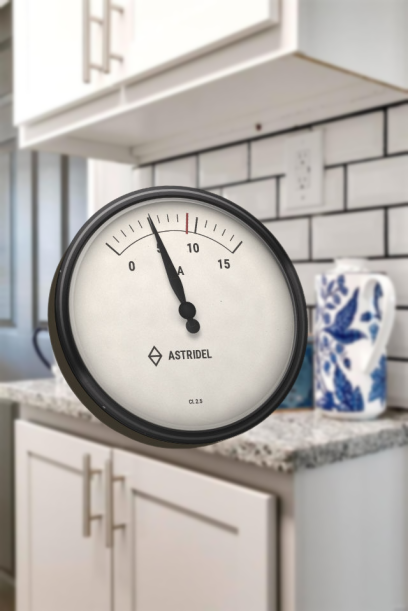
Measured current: 5 A
